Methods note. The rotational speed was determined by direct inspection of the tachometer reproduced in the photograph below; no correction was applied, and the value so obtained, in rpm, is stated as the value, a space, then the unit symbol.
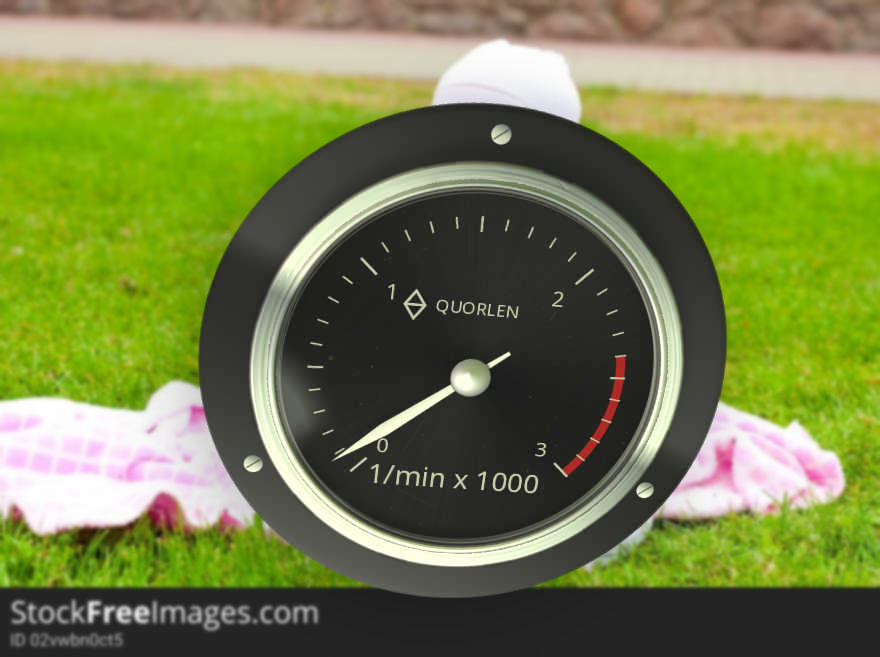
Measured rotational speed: 100 rpm
